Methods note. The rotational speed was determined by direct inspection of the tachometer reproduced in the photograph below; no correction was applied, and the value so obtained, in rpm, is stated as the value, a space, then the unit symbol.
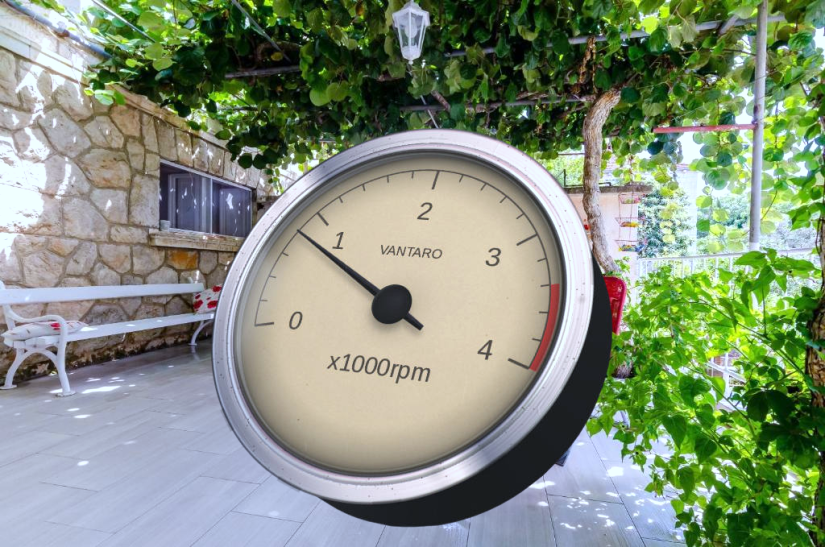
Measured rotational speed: 800 rpm
